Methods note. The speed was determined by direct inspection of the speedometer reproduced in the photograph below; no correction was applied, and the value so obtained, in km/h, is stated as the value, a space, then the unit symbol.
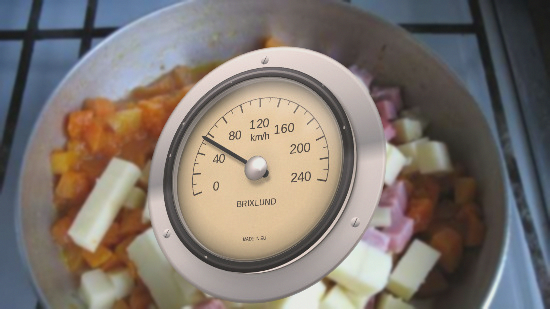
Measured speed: 55 km/h
